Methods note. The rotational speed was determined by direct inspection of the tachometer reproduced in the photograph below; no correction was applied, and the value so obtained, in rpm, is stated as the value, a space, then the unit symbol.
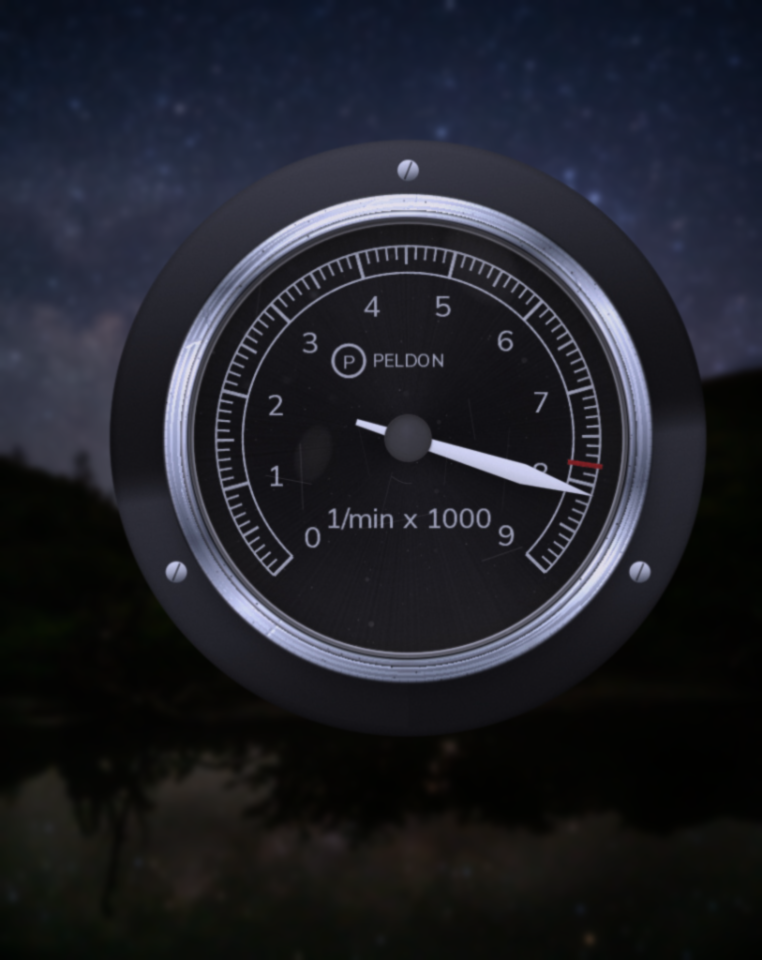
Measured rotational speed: 8100 rpm
